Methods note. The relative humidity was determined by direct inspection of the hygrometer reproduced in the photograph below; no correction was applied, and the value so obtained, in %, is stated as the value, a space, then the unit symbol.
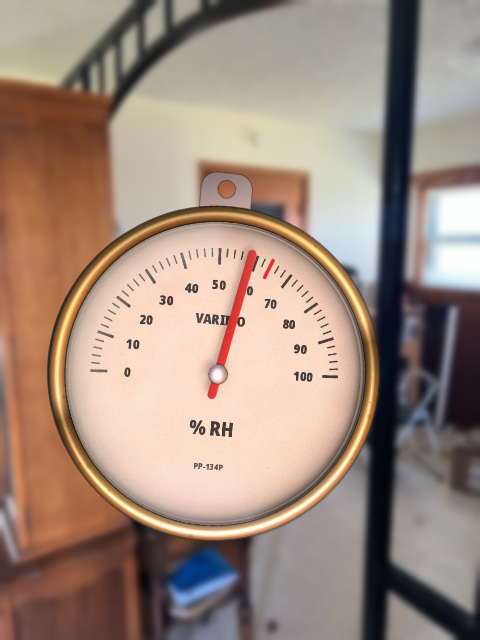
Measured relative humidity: 58 %
